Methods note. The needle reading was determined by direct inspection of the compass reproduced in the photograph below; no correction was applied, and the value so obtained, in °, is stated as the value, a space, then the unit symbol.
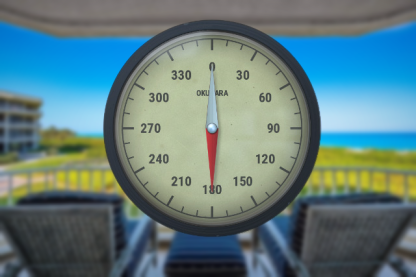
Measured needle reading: 180 °
